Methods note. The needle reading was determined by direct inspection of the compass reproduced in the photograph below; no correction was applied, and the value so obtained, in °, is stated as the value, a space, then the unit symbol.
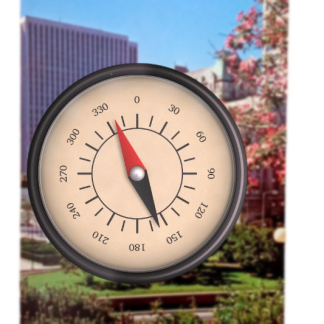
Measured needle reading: 337.5 °
